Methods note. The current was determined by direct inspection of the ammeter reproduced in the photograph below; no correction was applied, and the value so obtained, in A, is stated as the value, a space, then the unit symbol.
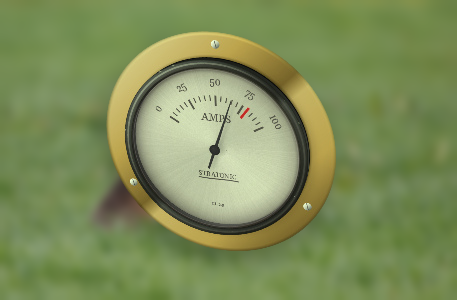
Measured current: 65 A
